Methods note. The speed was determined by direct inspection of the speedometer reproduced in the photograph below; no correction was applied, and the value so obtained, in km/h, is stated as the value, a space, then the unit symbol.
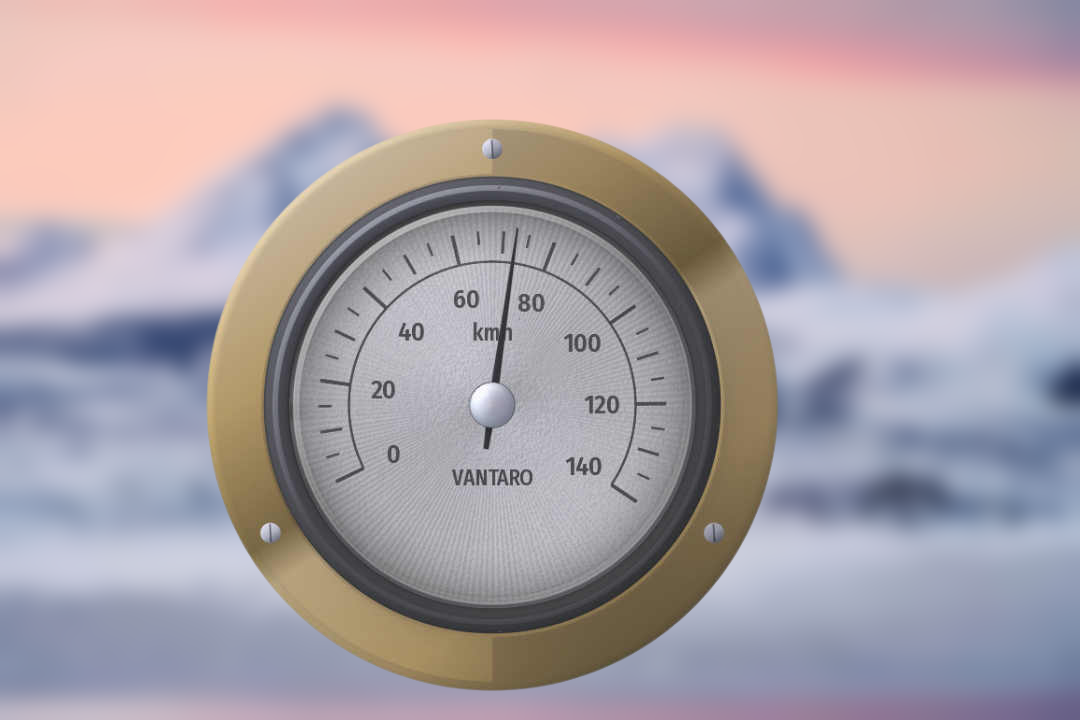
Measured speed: 72.5 km/h
